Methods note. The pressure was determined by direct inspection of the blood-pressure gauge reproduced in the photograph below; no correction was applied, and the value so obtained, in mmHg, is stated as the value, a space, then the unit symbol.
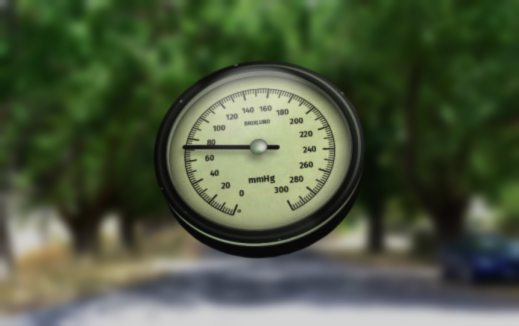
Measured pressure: 70 mmHg
